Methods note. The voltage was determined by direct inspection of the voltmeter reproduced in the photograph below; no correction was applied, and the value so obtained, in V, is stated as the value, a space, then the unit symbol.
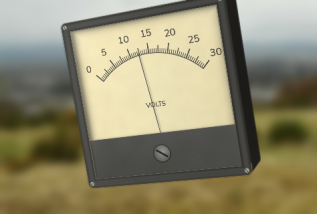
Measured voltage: 12.5 V
